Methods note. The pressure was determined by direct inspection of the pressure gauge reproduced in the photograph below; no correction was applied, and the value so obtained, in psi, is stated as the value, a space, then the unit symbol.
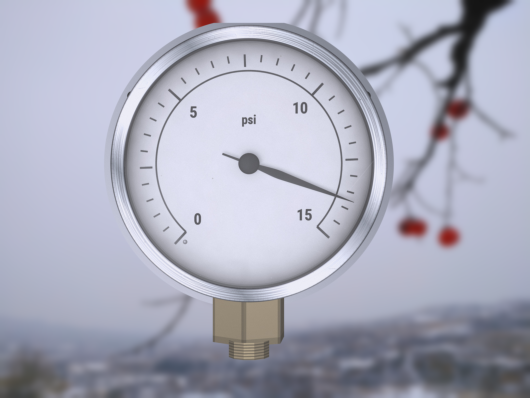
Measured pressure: 13.75 psi
